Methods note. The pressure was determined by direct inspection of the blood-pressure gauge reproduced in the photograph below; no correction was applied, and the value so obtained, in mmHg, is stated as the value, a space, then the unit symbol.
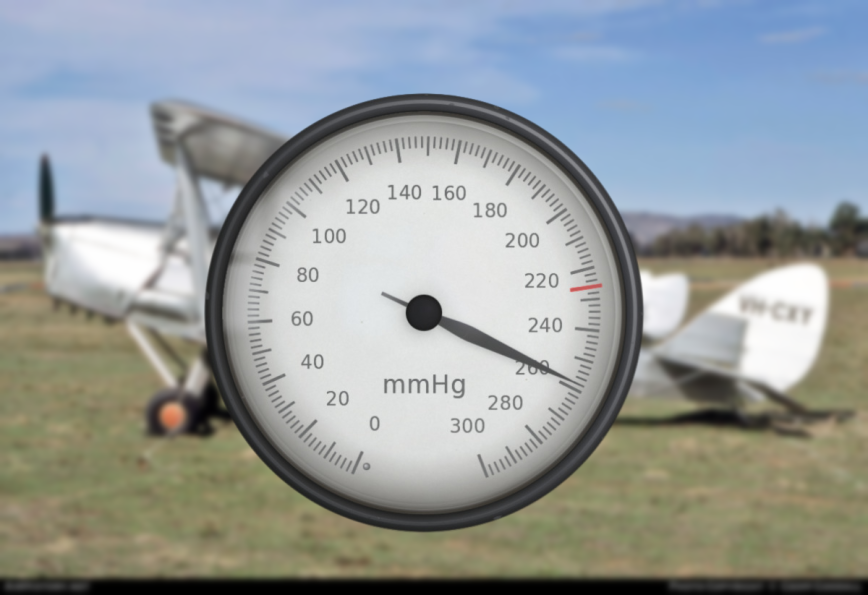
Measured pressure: 258 mmHg
